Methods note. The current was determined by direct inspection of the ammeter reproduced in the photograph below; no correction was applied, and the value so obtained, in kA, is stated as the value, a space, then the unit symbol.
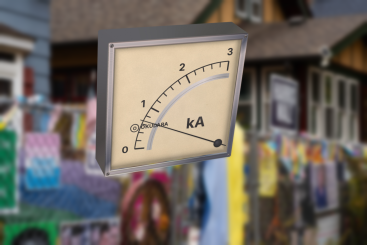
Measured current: 0.7 kA
